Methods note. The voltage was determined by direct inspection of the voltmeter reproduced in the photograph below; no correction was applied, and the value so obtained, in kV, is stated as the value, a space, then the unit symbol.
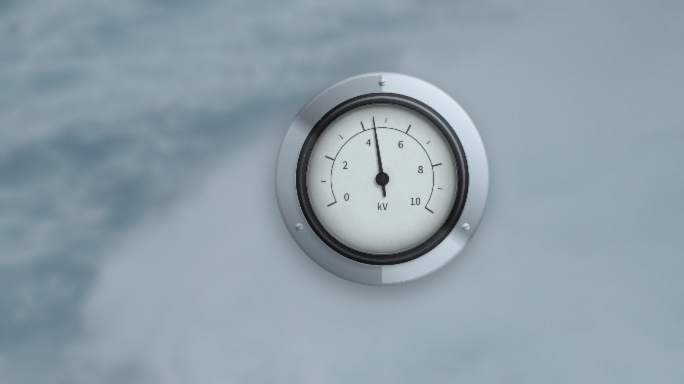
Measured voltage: 4.5 kV
